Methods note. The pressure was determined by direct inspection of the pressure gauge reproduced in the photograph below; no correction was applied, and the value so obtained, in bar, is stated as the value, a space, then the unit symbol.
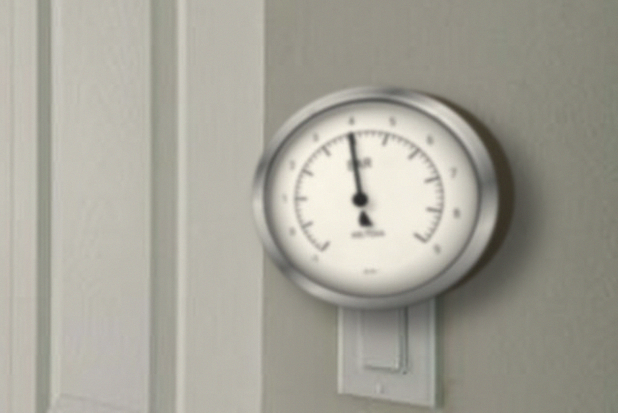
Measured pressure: 4 bar
